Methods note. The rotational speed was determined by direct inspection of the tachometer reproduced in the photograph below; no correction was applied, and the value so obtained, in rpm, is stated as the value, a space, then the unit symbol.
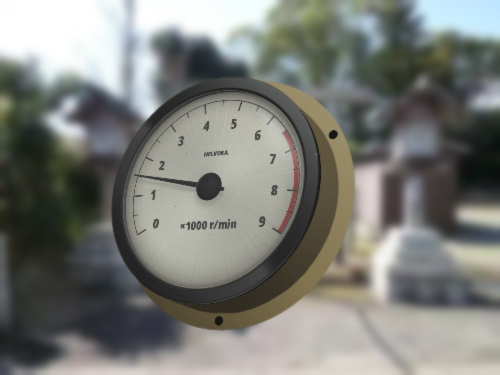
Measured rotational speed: 1500 rpm
